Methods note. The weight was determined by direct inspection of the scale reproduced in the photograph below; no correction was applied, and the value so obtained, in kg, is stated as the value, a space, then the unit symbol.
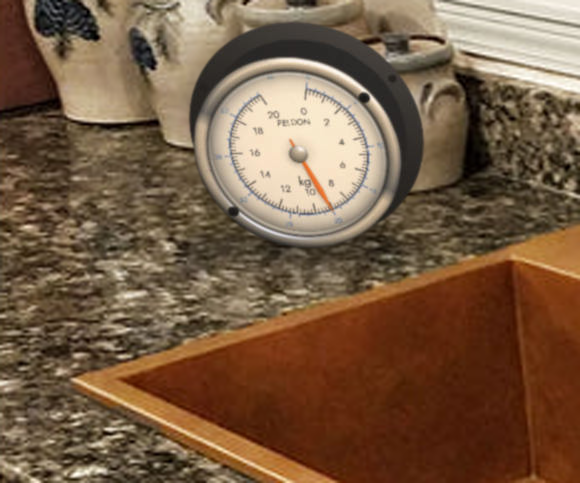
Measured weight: 9 kg
